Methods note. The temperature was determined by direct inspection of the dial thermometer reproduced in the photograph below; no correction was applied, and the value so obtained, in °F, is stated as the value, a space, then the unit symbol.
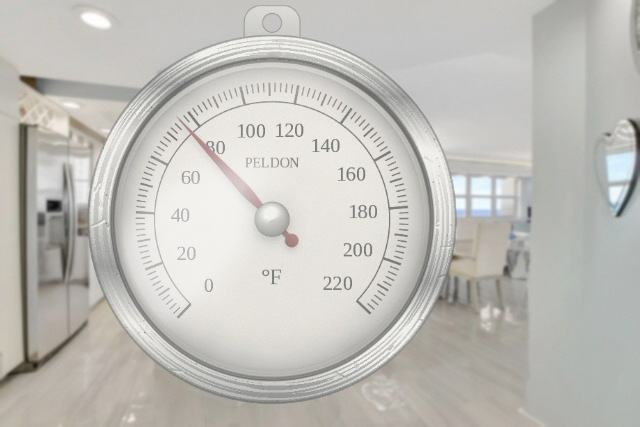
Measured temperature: 76 °F
